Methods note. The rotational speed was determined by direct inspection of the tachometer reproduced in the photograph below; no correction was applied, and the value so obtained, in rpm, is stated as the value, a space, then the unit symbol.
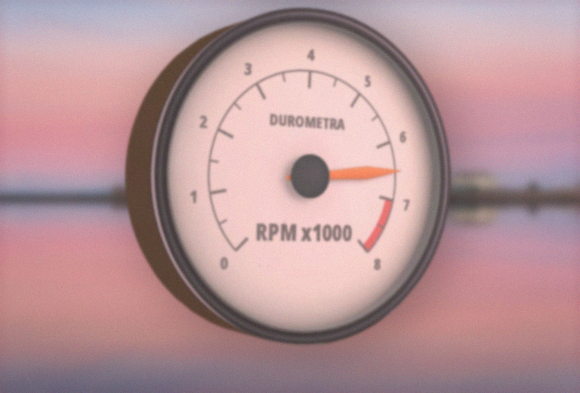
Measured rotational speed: 6500 rpm
